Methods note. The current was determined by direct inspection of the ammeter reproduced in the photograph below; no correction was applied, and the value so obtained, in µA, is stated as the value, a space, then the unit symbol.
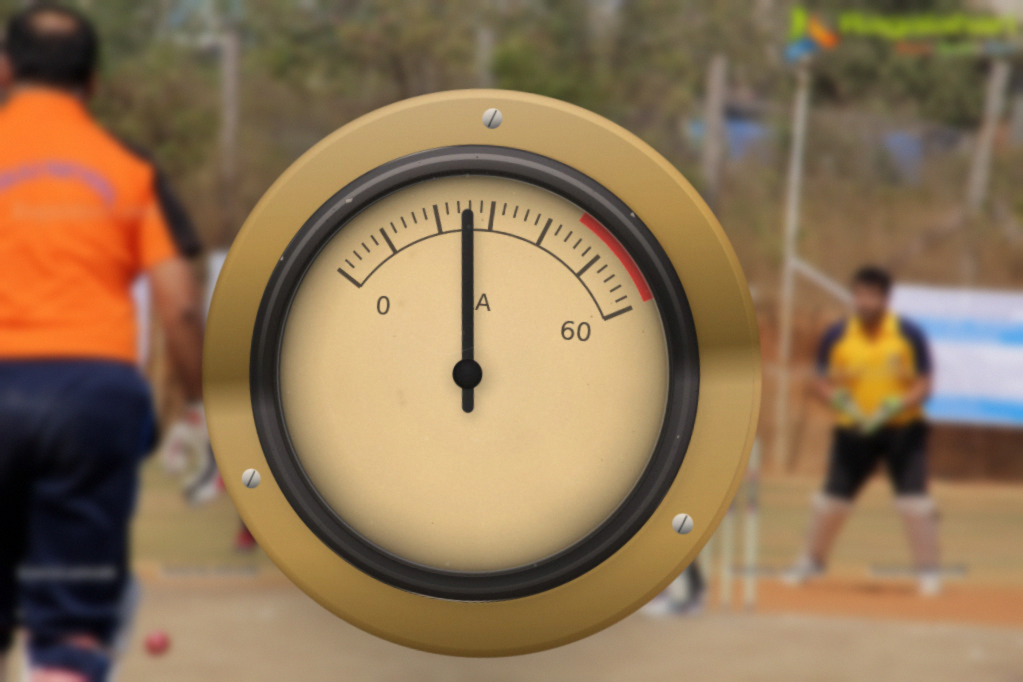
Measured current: 26 µA
